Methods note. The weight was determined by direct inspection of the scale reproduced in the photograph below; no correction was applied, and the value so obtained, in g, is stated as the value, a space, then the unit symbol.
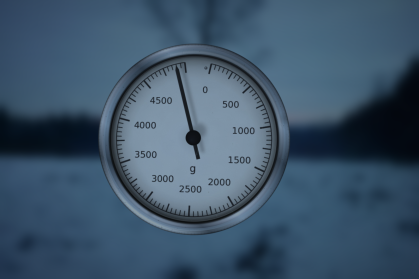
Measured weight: 4900 g
